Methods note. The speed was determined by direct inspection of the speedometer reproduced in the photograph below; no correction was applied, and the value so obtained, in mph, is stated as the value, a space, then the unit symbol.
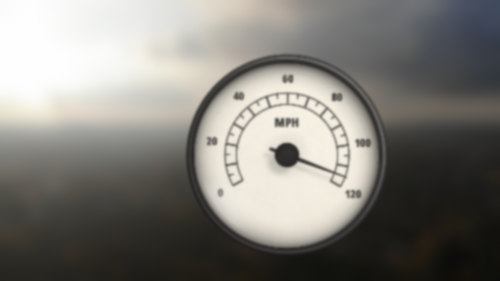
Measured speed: 115 mph
